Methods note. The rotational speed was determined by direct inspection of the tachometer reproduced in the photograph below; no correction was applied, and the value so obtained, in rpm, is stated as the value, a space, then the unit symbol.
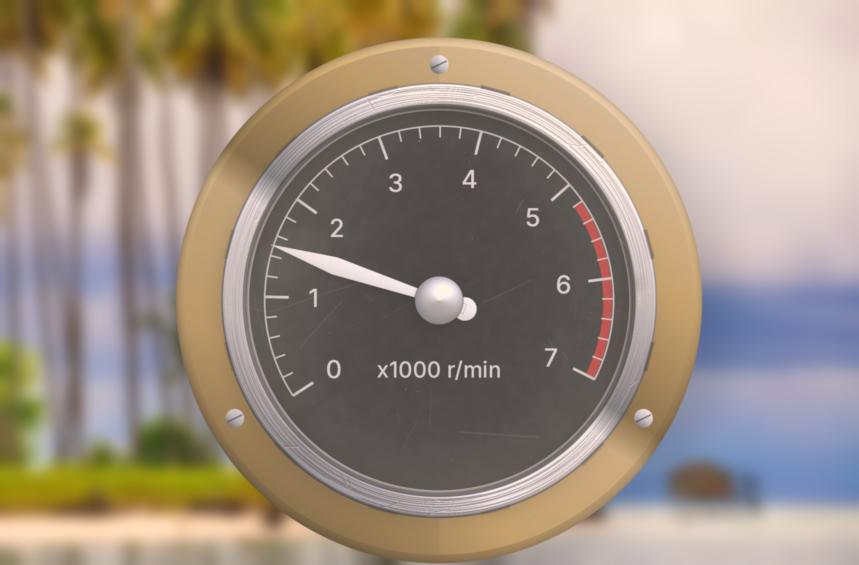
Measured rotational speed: 1500 rpm
